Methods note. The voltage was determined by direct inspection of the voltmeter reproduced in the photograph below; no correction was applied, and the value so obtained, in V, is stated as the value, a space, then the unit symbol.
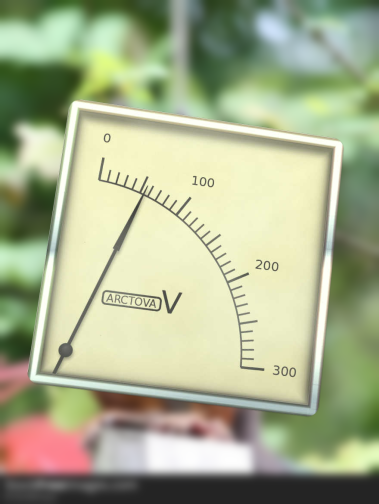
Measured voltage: 55 V
